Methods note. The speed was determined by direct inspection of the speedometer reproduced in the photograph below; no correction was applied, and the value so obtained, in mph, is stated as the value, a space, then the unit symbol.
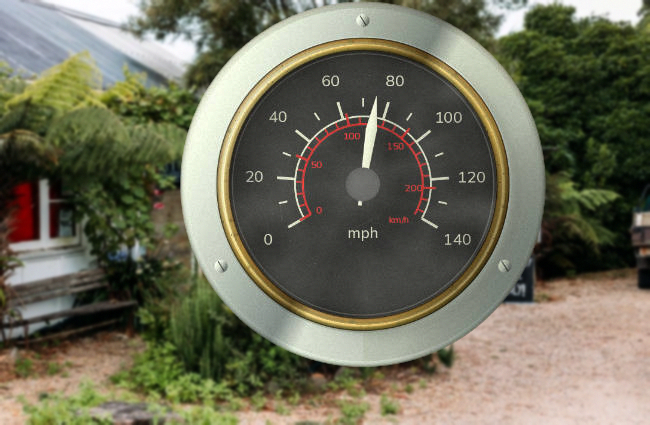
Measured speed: 75 mph
